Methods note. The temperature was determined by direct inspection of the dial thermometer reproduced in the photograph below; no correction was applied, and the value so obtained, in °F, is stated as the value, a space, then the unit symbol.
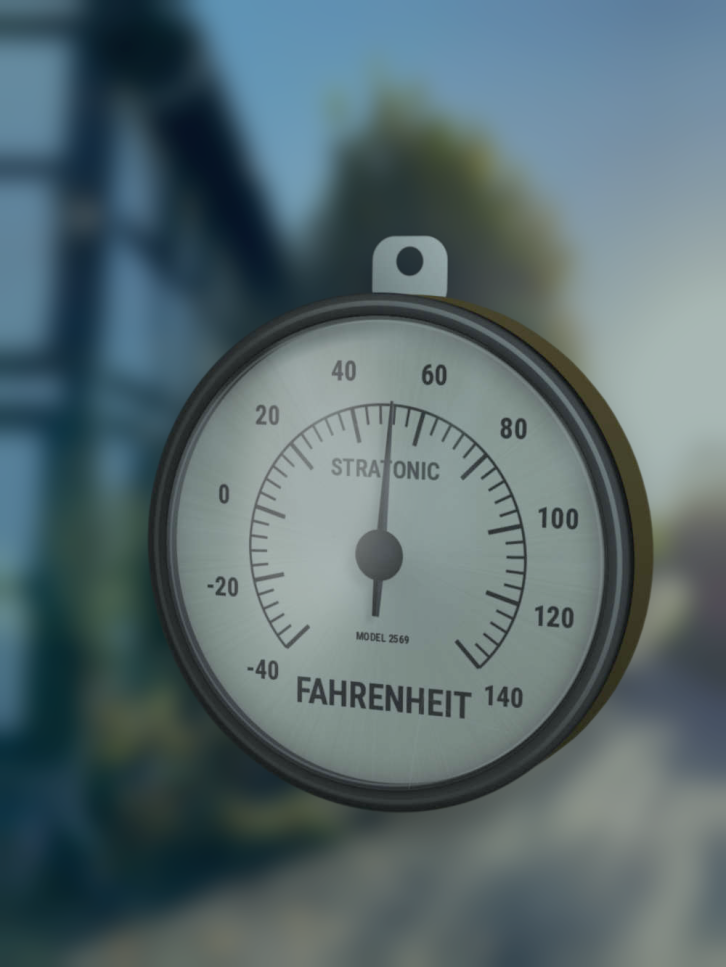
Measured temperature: 52 °F
